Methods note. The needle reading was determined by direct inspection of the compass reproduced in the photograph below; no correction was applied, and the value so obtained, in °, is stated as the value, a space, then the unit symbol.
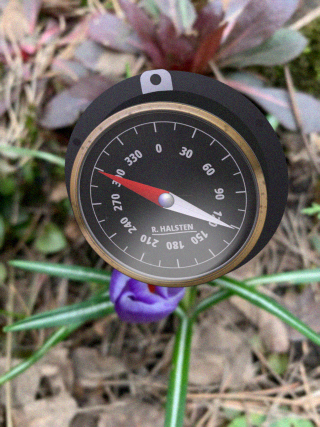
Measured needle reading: 300 °
